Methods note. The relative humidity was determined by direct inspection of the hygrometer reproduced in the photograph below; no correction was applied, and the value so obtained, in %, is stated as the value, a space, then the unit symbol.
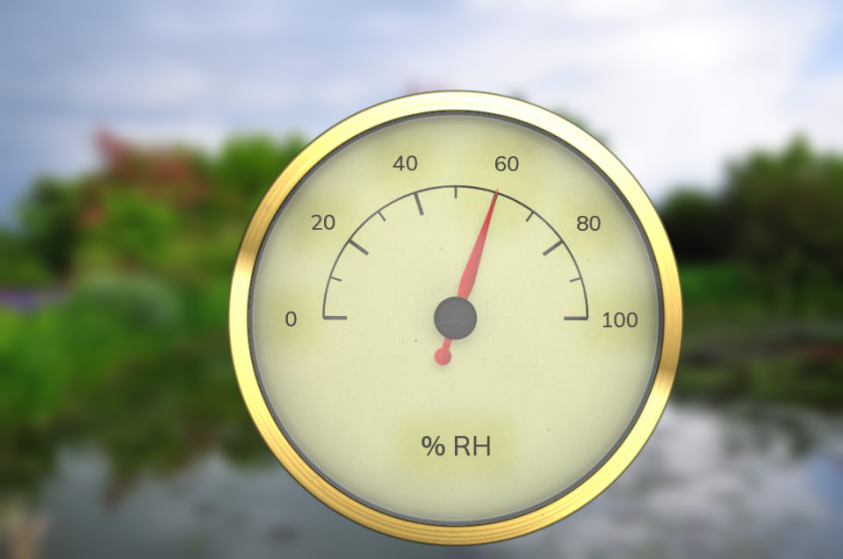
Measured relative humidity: 60 %
